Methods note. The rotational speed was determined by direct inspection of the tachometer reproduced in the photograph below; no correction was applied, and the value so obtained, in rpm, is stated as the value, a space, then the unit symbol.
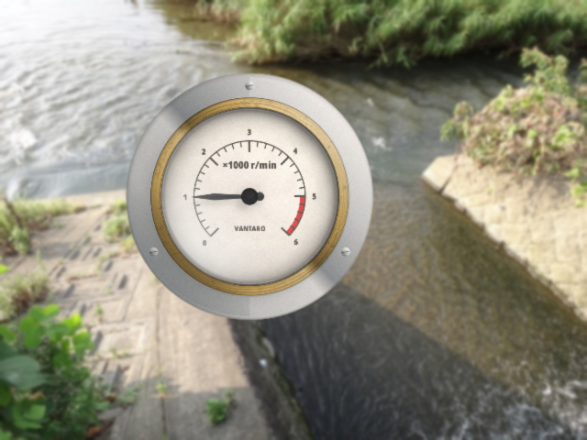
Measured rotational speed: 1000 rpm
